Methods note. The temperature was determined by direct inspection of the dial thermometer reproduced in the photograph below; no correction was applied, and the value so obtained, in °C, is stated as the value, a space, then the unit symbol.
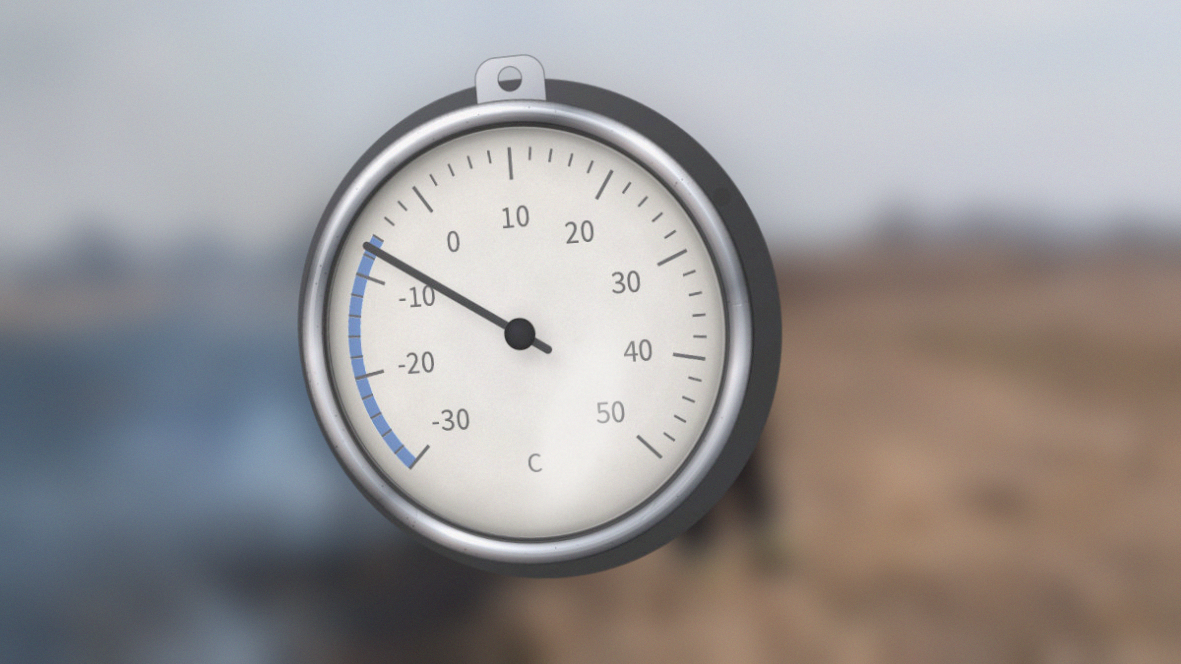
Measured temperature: -7 °C
